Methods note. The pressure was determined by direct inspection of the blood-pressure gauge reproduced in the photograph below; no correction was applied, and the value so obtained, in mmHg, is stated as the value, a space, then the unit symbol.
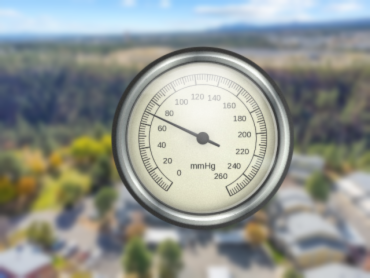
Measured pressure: 70 mmHg
